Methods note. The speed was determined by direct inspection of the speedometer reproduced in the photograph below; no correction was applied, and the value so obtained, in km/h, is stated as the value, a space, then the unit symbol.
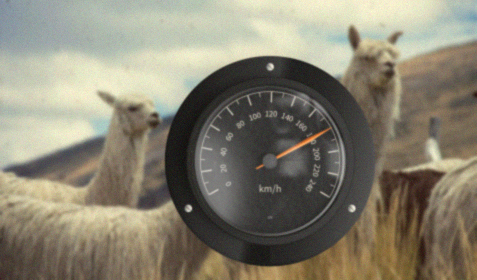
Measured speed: 180 km/h
